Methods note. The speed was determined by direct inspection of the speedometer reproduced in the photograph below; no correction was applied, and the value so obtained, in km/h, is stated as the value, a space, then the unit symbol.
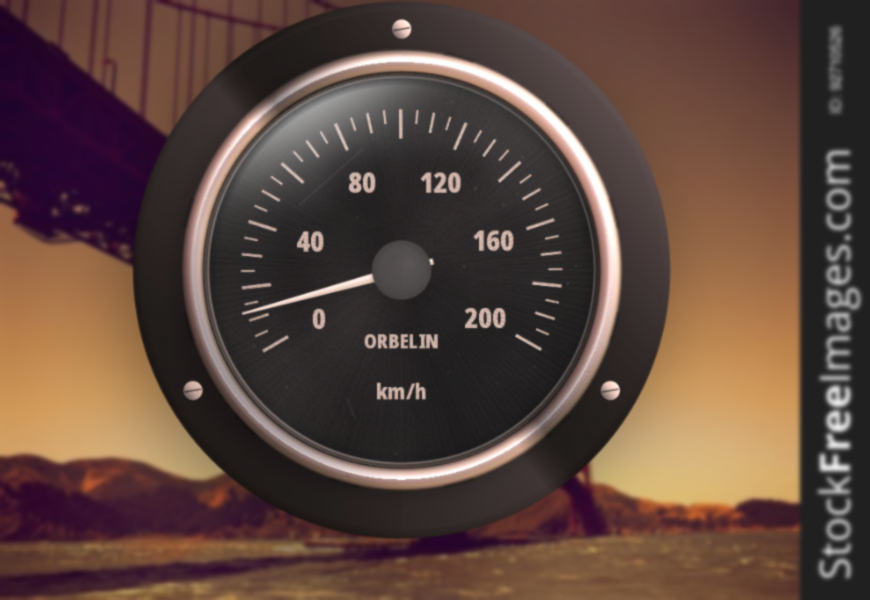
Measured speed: 12.5 km/h
